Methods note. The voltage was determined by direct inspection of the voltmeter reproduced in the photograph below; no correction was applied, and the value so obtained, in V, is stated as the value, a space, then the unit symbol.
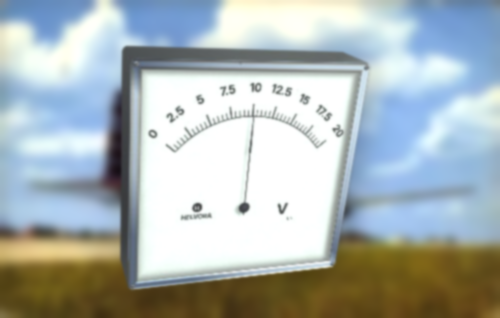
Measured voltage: 10 V
